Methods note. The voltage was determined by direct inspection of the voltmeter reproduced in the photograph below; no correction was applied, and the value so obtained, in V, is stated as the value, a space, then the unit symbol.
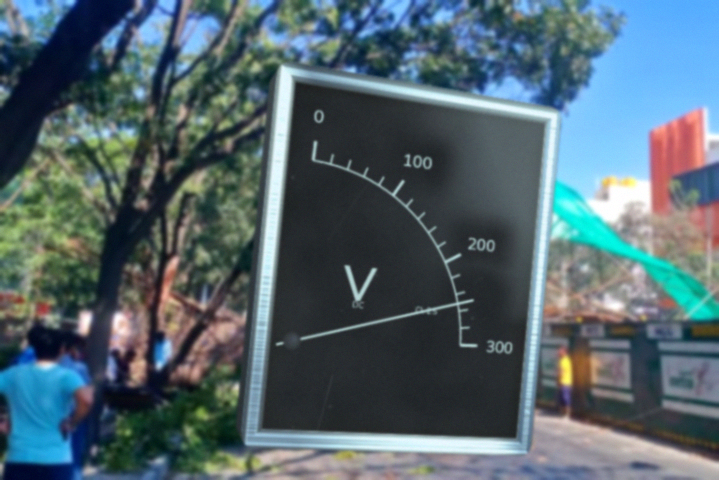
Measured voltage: 250 V
